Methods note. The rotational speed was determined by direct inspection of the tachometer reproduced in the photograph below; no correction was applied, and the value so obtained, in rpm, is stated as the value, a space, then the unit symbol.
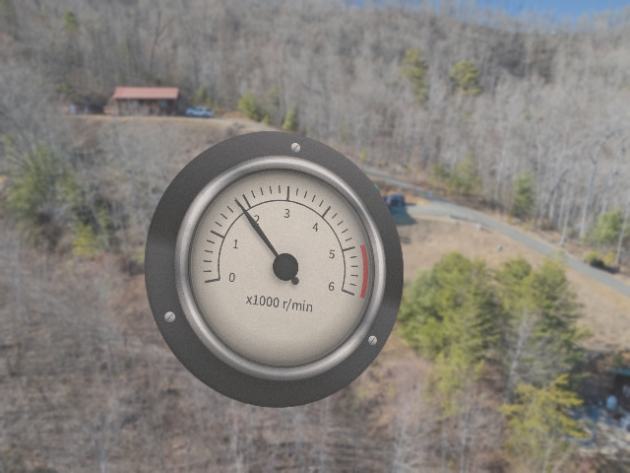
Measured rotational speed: 1800 rpm
